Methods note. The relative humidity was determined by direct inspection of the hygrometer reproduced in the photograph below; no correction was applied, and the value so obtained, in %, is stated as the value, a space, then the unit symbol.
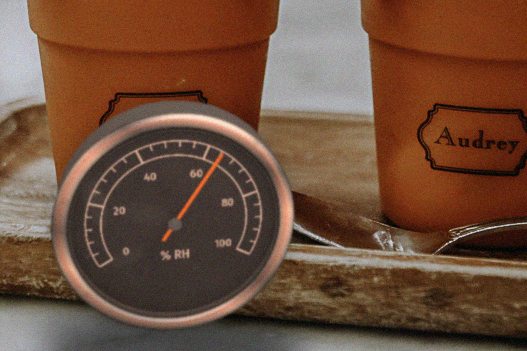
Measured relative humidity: 64 %
